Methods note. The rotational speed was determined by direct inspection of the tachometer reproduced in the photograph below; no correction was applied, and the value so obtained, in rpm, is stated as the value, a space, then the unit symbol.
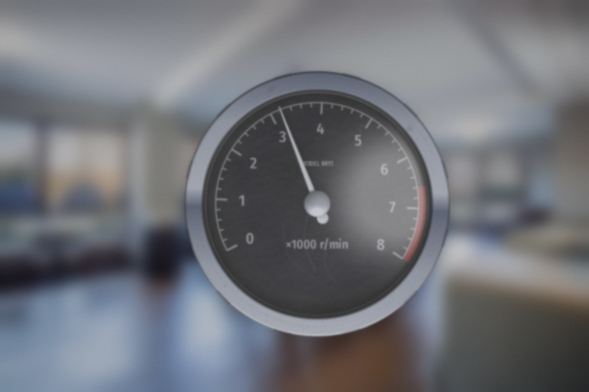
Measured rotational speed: 3200 rpm
